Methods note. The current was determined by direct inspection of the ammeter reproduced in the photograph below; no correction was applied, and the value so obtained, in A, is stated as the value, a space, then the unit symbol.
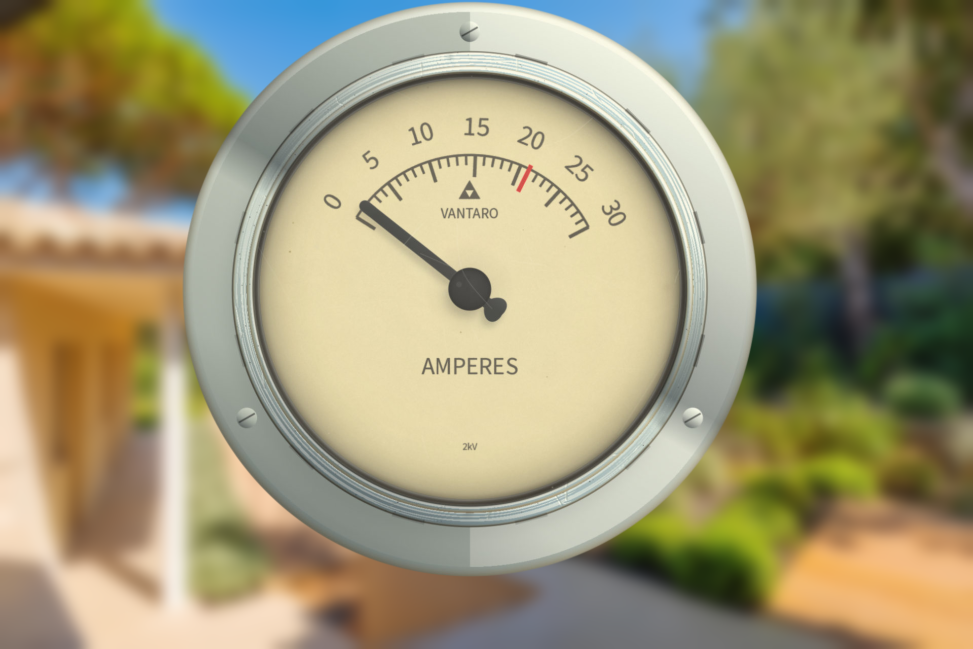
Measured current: 1.5 A
